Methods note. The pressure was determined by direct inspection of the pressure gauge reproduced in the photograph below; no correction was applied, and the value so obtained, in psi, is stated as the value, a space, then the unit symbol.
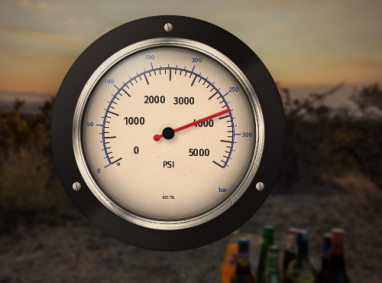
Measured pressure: 3900 psi
